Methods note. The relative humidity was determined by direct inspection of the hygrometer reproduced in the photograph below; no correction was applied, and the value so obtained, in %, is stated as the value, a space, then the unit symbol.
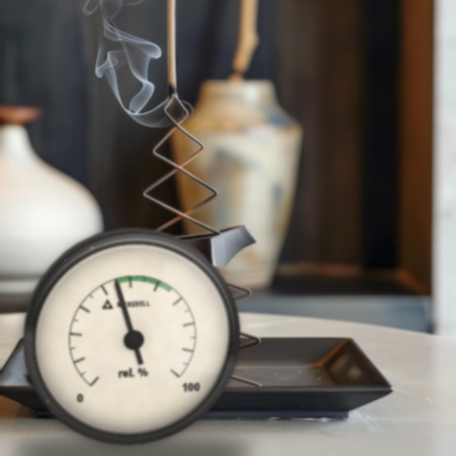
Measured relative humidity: 45 %
